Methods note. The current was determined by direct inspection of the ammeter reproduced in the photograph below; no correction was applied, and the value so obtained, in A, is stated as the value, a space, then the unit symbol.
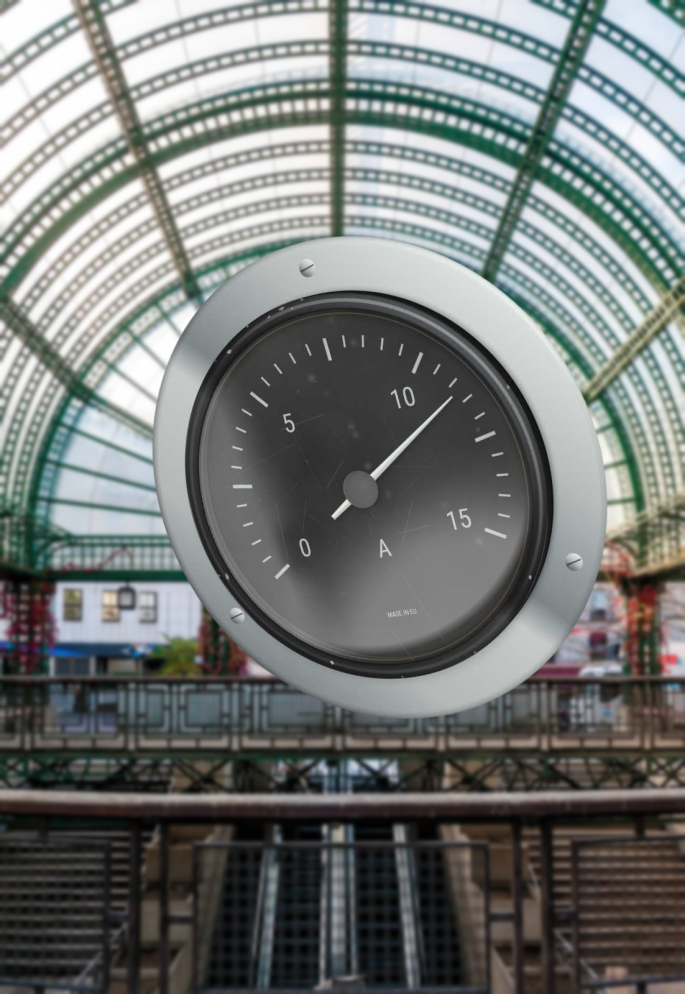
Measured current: 11.25 A
